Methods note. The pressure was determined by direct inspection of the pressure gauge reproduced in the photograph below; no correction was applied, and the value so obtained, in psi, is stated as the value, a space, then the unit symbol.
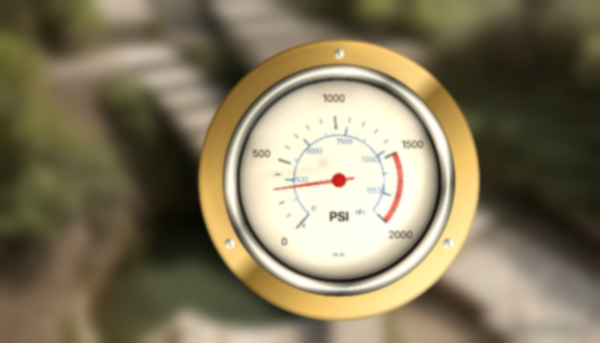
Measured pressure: 300 psi
